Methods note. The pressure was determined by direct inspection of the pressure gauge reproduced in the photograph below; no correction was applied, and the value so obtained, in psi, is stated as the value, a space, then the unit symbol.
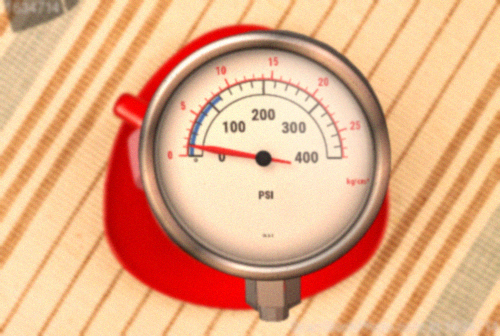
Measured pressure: 20 psi
